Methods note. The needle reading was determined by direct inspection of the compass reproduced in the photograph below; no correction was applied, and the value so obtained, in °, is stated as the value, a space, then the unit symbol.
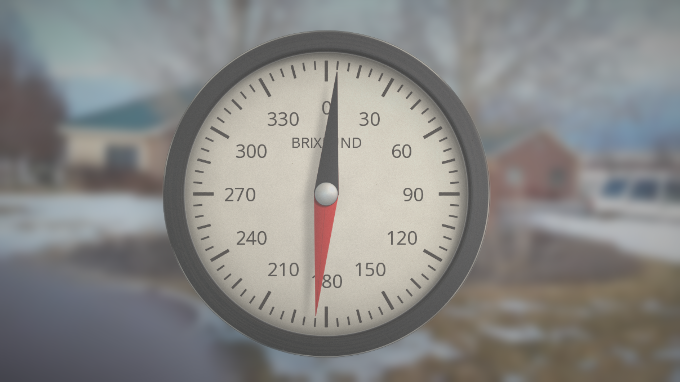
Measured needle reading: 185 °
